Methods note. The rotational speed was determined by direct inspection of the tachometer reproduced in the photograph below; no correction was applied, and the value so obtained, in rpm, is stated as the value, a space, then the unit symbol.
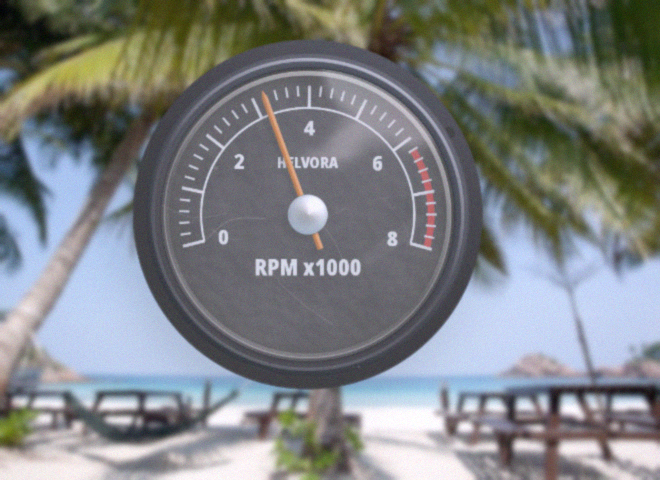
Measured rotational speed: 3200 rpm
